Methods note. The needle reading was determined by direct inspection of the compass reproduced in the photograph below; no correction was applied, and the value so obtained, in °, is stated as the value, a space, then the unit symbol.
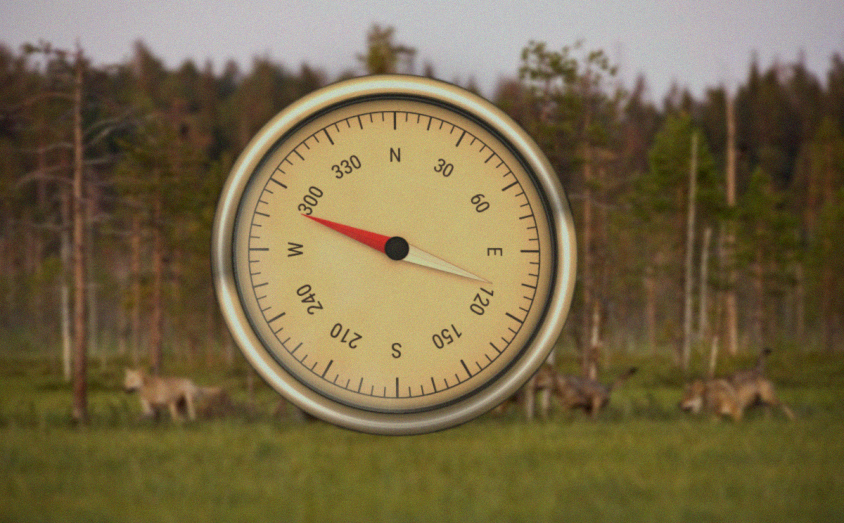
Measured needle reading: 290 °
